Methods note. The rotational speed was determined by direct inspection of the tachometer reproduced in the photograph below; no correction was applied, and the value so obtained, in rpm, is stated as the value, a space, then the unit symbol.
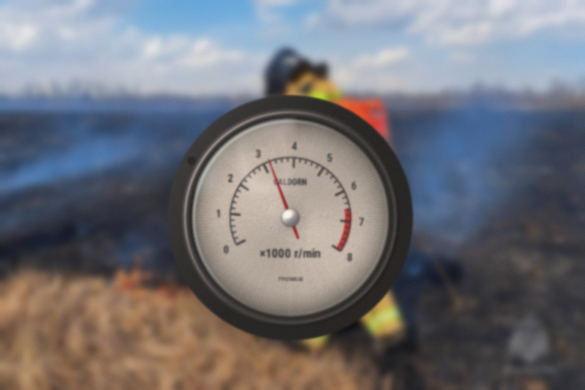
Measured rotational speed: 3200 rpm
